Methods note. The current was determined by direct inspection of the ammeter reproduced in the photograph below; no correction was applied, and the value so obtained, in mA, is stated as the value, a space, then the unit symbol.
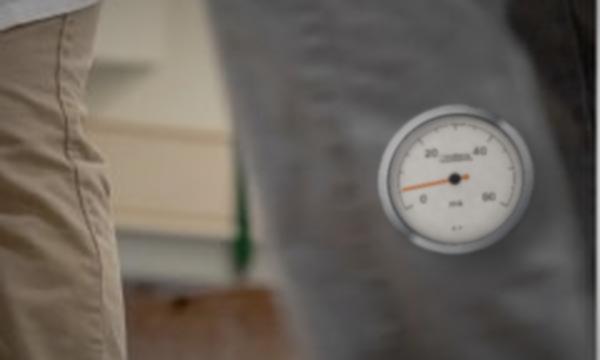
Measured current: 5 mA
